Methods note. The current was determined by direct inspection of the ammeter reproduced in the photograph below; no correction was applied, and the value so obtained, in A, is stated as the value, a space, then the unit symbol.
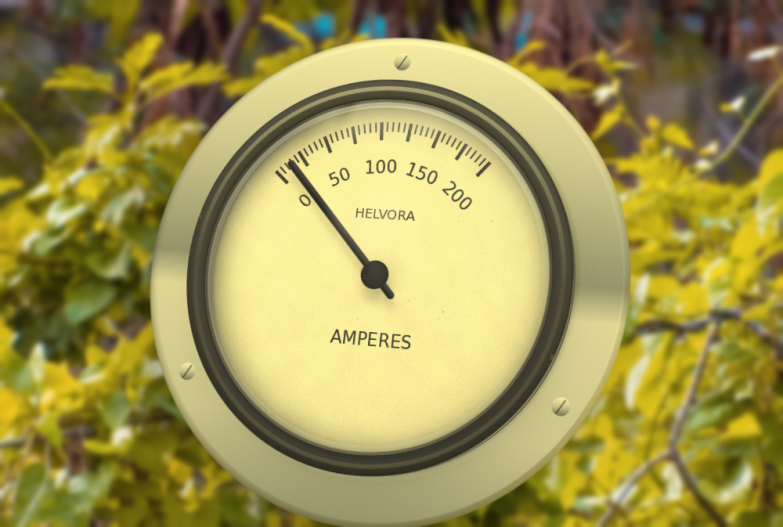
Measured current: 15 A
